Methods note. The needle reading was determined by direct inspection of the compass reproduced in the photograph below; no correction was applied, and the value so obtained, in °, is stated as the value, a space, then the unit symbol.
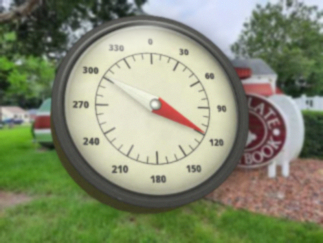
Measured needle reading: 120 °
